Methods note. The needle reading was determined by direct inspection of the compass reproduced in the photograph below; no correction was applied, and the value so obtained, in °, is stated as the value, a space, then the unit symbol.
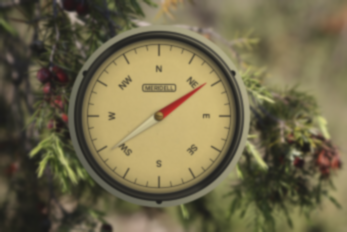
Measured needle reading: 55 °
